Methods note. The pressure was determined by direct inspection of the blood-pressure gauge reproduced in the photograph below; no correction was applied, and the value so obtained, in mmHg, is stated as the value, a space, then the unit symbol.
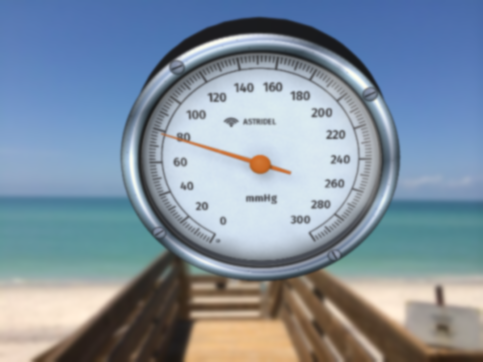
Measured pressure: 80 mmHg
